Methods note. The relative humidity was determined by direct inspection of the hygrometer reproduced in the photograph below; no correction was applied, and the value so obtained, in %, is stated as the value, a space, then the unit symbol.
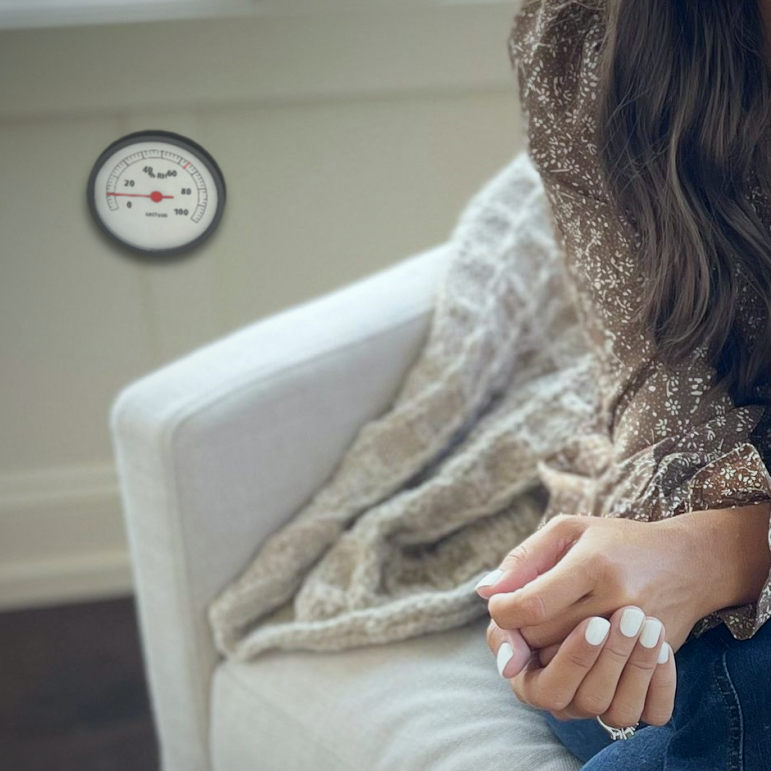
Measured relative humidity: 10 %
